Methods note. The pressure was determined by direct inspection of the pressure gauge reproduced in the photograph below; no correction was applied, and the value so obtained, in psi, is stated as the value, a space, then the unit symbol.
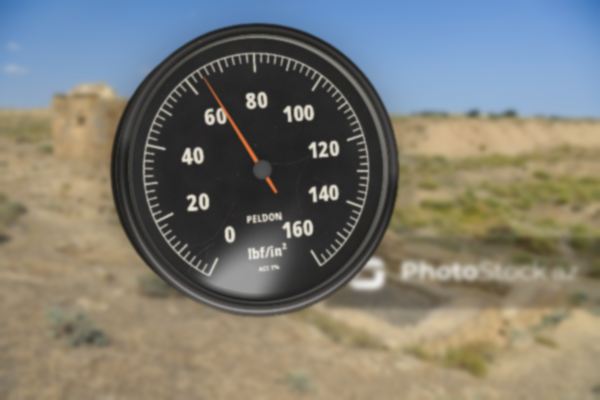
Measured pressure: 64 psi
